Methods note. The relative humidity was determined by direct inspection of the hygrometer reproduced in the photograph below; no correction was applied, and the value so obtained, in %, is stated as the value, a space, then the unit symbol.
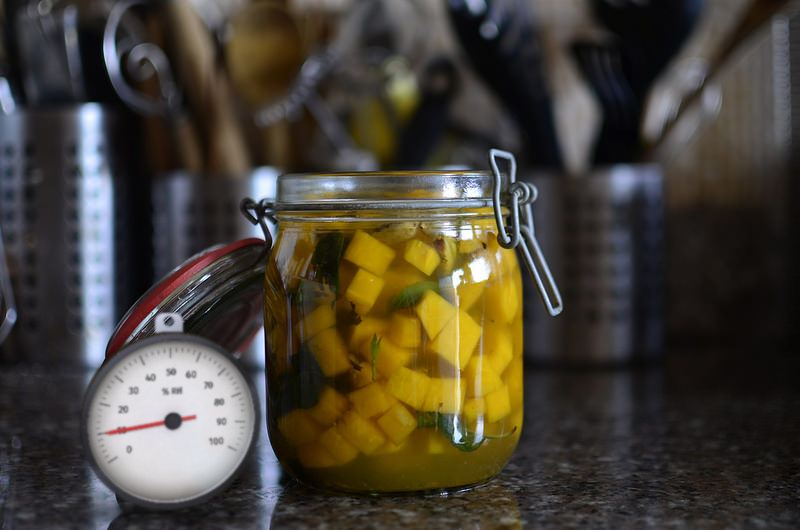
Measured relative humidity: 10 %
